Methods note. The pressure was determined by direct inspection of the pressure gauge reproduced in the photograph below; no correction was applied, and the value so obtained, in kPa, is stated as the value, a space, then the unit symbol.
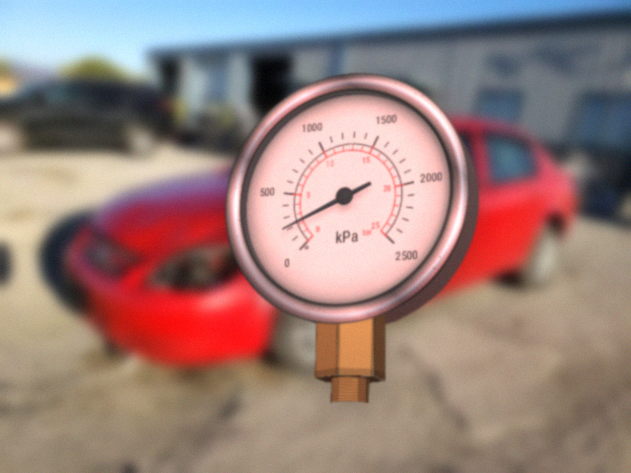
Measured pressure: 200 kPa
